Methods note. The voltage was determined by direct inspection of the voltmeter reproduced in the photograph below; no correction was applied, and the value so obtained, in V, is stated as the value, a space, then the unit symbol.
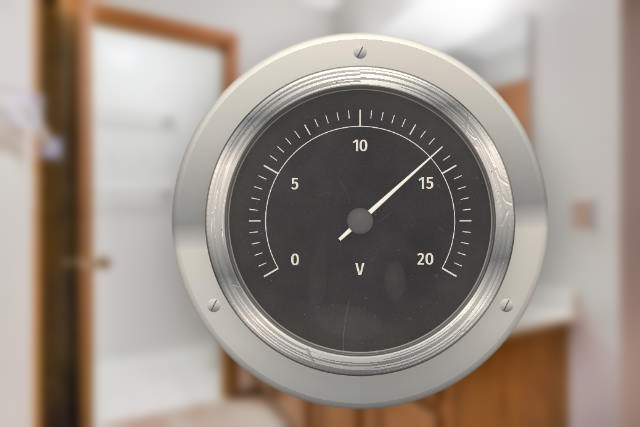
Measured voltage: 14 V
